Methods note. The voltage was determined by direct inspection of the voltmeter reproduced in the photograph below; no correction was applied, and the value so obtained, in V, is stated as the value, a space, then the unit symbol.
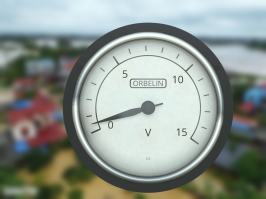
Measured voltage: 0.5 V
